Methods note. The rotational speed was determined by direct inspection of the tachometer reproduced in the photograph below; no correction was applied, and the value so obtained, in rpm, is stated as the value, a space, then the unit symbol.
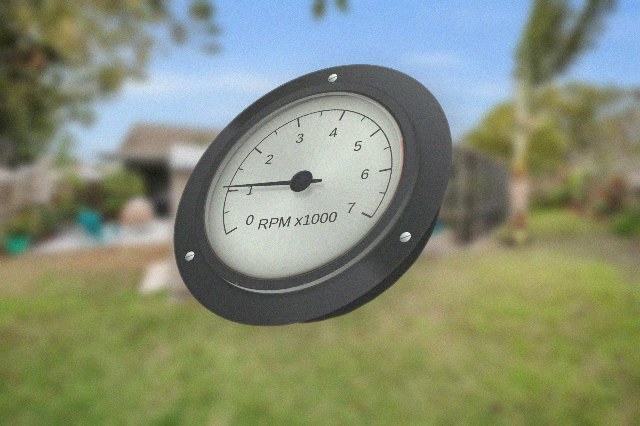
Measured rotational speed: 1000 rpm
